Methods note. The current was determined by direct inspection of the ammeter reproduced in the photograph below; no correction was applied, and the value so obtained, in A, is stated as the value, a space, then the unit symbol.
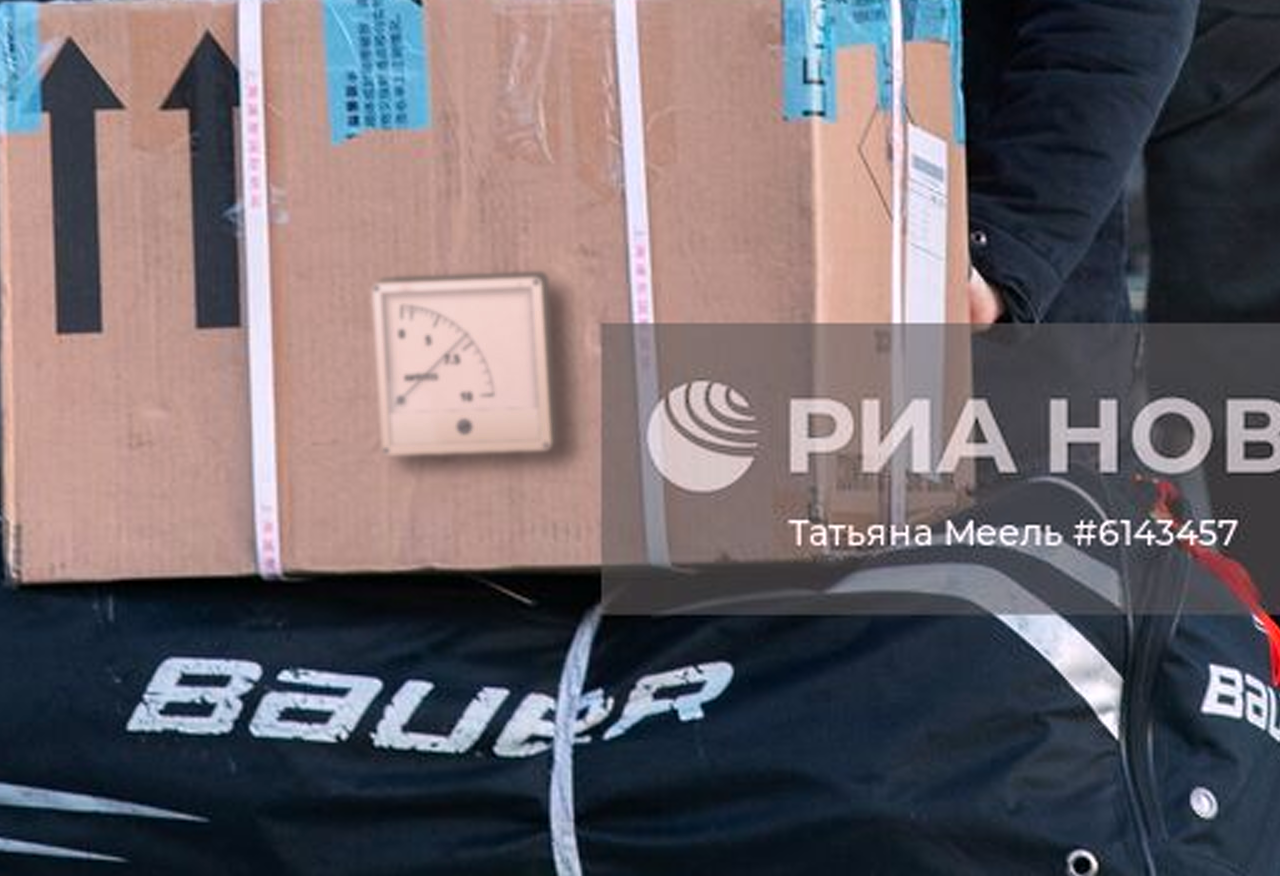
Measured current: 7 A
